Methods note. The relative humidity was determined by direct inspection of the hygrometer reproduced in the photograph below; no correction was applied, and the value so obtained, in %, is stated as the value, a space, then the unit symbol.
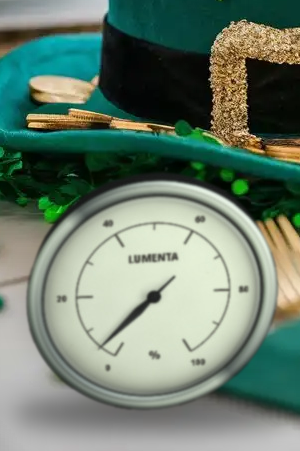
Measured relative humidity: 5 %
